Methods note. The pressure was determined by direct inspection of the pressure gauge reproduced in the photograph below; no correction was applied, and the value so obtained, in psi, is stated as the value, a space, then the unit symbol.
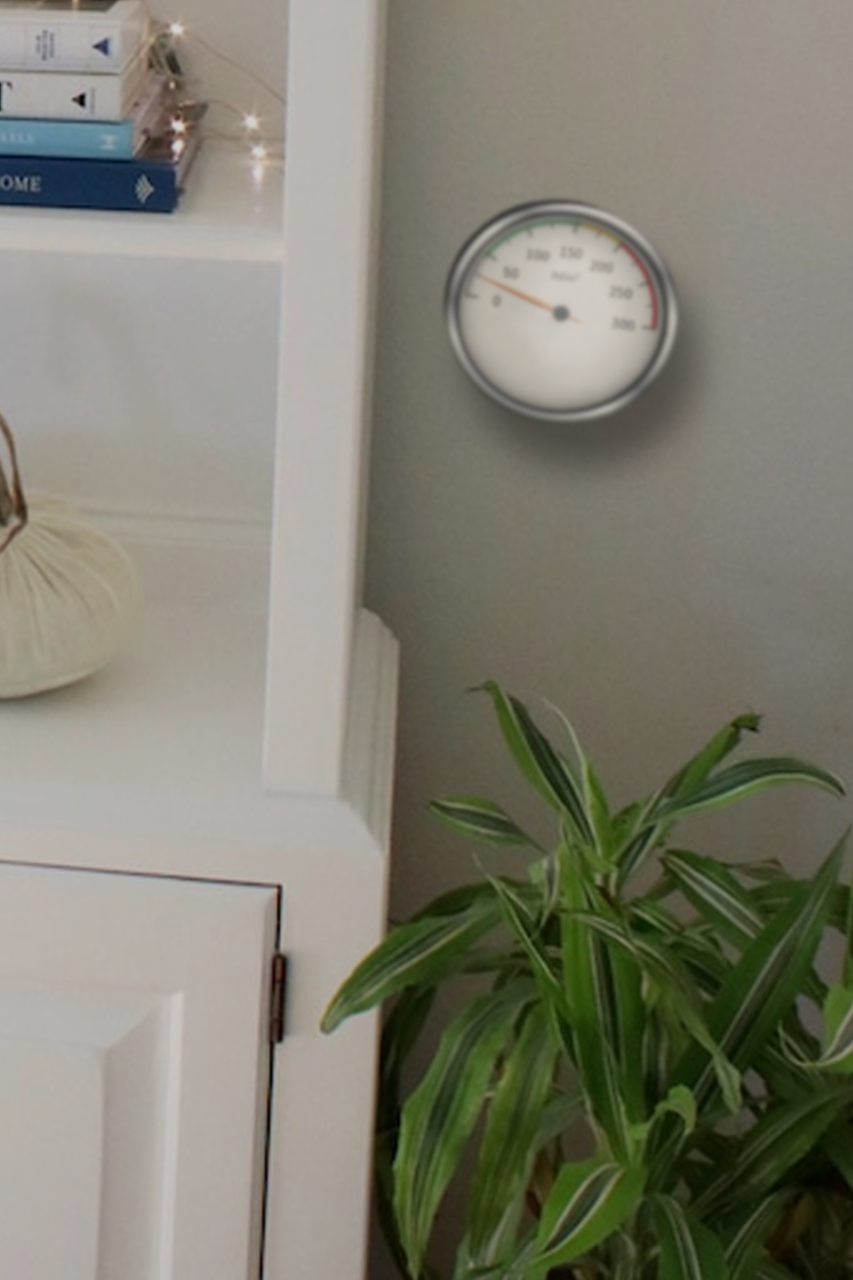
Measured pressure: 25 psi
